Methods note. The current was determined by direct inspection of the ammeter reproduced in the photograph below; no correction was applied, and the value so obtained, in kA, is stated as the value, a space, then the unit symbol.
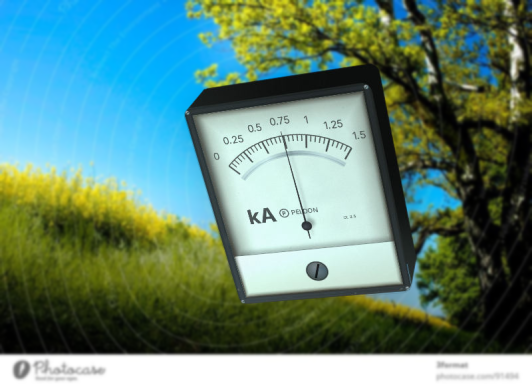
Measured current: 0.75 kA
